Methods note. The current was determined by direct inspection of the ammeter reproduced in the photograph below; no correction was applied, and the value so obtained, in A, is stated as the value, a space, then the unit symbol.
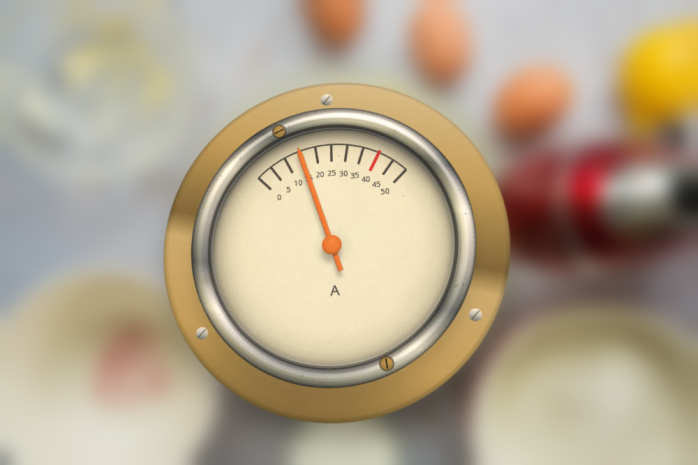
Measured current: 15 A
